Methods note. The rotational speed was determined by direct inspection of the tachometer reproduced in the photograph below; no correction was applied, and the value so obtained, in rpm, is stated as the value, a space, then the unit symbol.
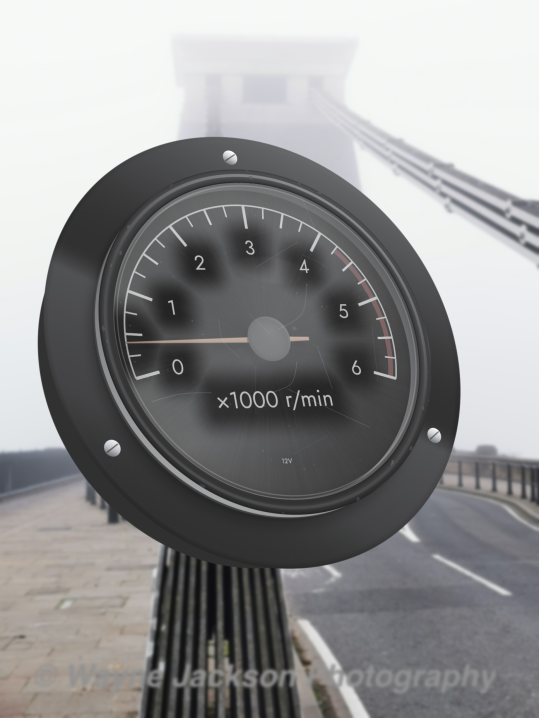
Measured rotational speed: 375 rpm
